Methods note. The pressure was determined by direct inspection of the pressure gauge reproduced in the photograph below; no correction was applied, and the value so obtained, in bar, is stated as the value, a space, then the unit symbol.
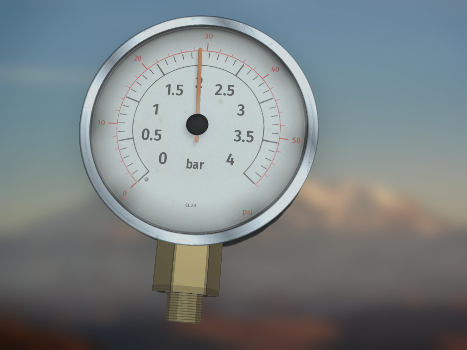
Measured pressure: 2 bar
